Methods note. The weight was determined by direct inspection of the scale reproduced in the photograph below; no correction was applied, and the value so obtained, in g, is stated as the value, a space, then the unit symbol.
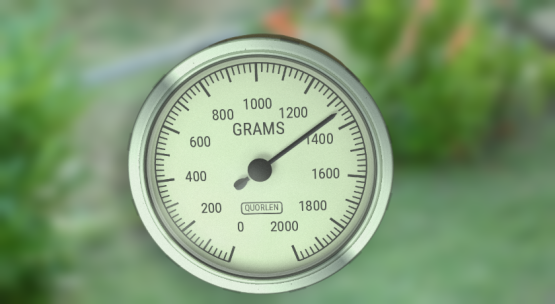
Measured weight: 1340 g
